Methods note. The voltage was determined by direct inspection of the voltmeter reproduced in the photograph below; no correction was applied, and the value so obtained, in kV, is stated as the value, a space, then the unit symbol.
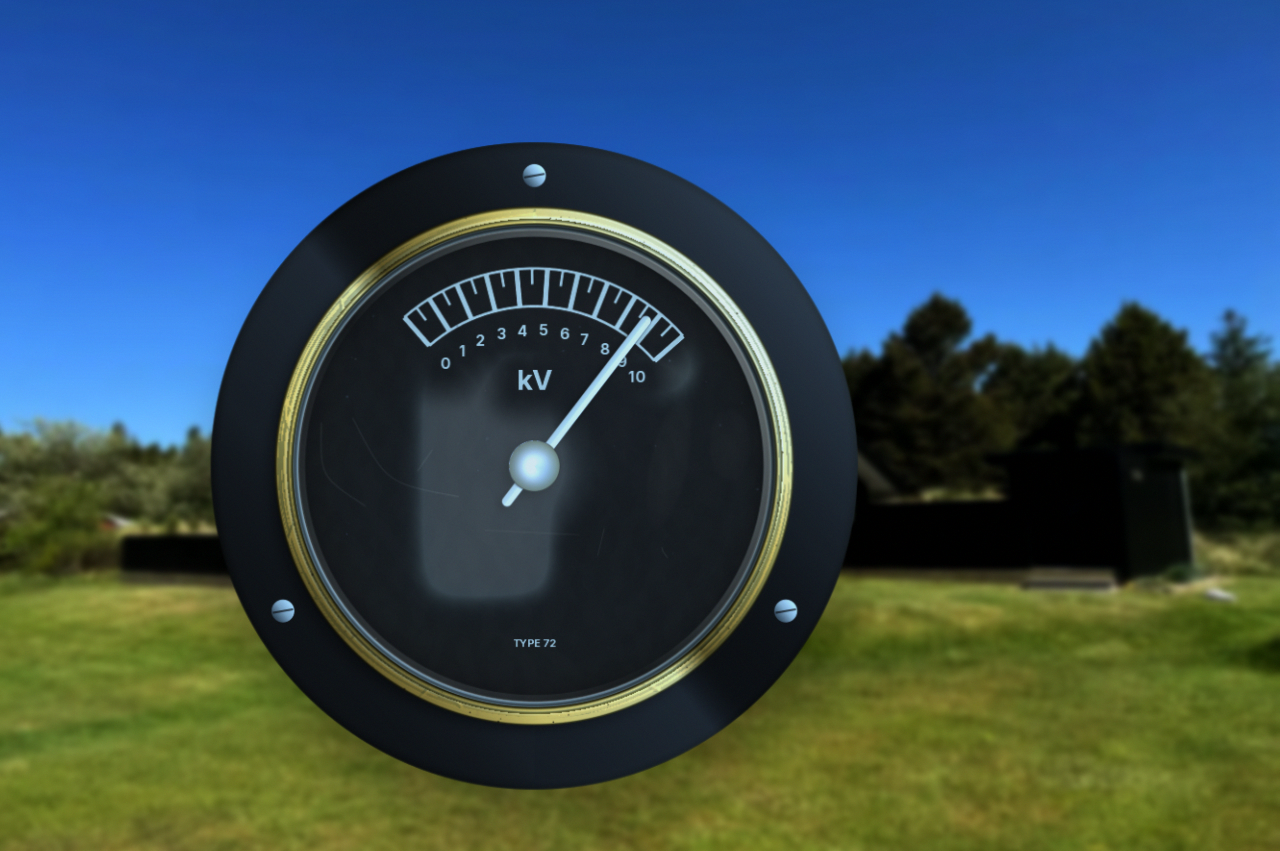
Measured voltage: 8.75 kV
